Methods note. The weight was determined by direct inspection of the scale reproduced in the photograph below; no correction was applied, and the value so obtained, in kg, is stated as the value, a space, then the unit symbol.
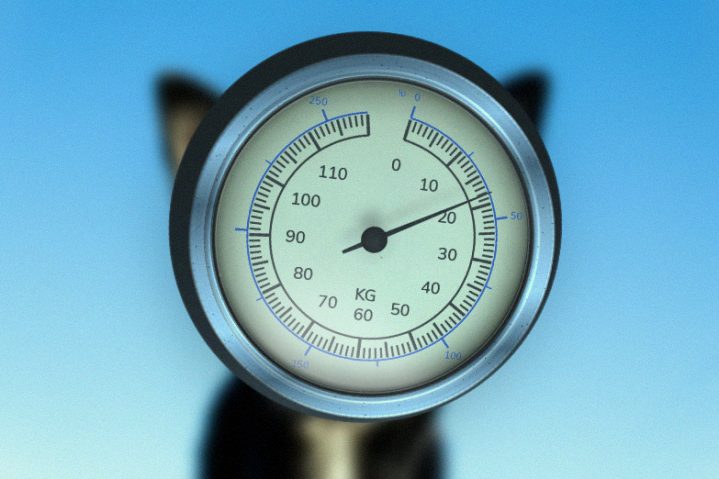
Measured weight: 18 kg
